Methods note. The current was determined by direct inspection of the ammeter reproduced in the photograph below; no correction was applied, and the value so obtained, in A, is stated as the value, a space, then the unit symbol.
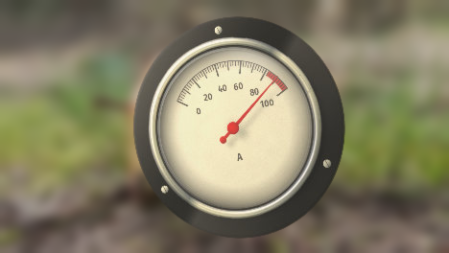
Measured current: 90 A
